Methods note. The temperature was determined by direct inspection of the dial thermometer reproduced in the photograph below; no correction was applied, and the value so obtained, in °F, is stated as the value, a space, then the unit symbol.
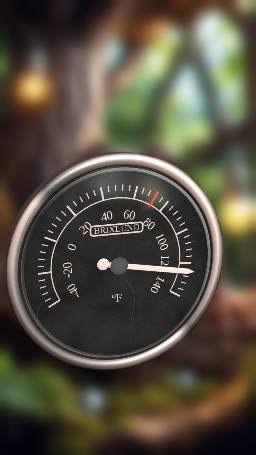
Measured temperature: 124 °F
